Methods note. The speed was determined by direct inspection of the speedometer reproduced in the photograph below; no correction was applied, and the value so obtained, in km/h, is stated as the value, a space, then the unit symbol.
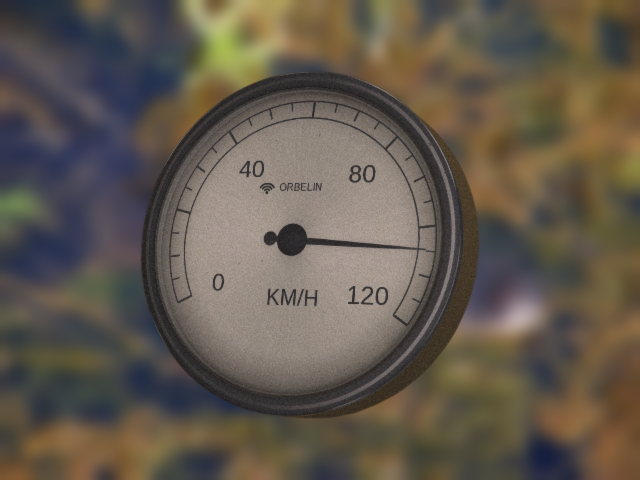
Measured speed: 105 km/h
